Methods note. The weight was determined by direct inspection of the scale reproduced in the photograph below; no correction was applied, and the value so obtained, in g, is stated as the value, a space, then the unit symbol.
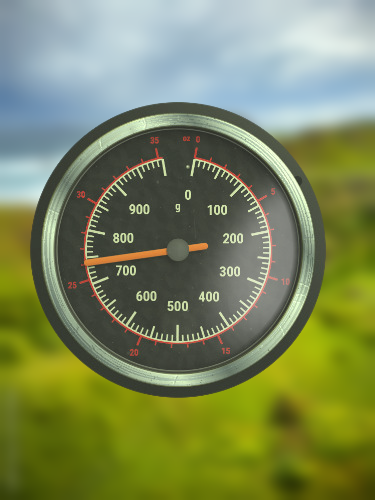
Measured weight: 740 g
